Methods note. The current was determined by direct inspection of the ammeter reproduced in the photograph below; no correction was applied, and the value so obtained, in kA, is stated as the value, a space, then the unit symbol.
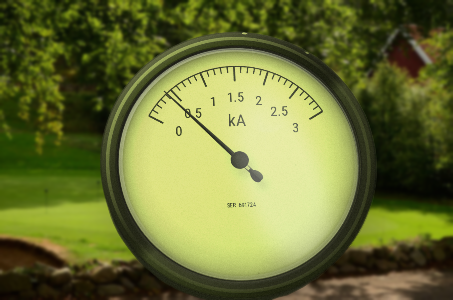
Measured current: 0.4 kA
